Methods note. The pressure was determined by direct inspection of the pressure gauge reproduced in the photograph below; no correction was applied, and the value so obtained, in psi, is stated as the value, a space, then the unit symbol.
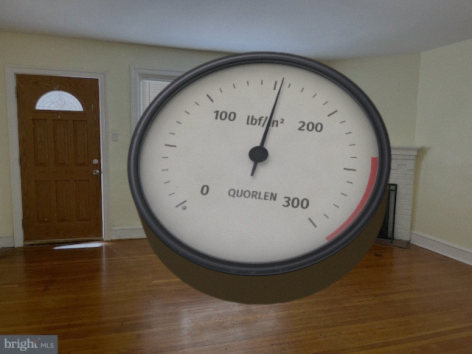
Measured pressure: 155 psi
